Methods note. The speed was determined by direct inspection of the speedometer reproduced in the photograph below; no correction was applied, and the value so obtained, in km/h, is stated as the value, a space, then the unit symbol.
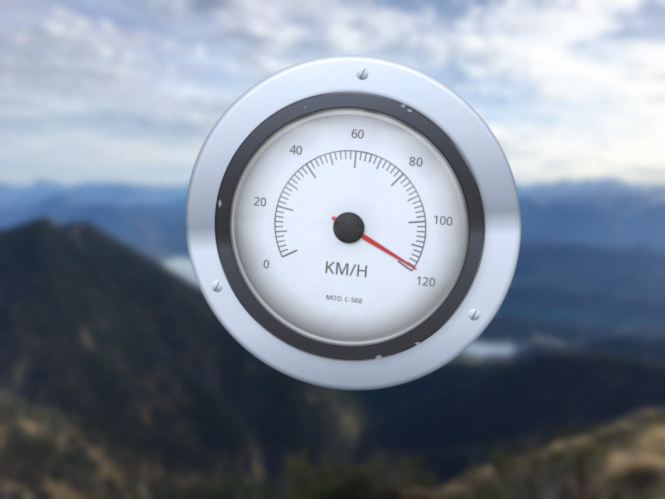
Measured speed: 118 km/h
